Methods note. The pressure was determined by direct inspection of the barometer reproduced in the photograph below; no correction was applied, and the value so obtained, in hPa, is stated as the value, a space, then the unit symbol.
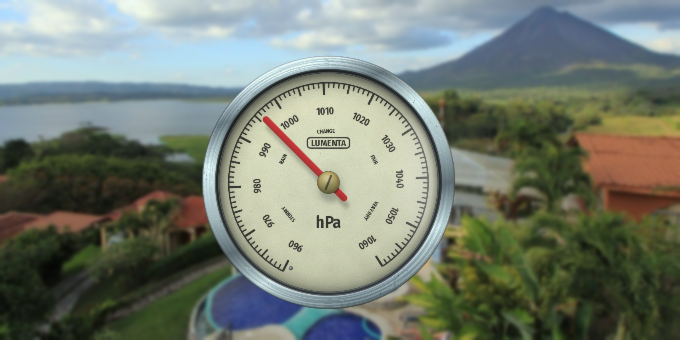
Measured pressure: 996 hPa
